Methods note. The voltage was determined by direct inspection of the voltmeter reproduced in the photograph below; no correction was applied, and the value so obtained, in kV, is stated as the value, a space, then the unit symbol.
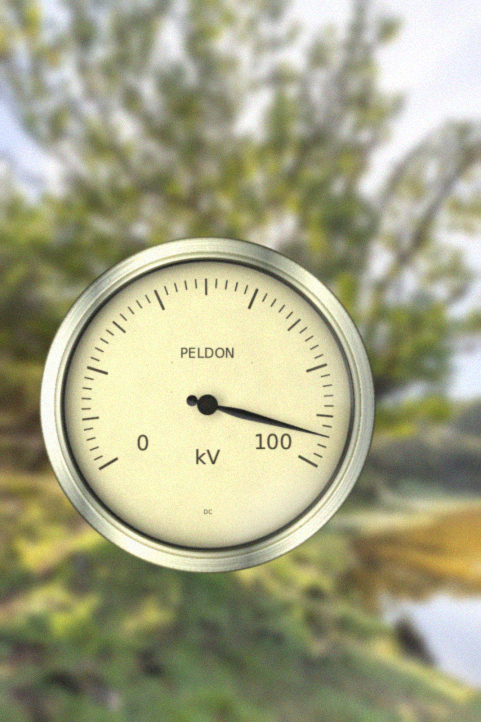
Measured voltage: 94 kV
